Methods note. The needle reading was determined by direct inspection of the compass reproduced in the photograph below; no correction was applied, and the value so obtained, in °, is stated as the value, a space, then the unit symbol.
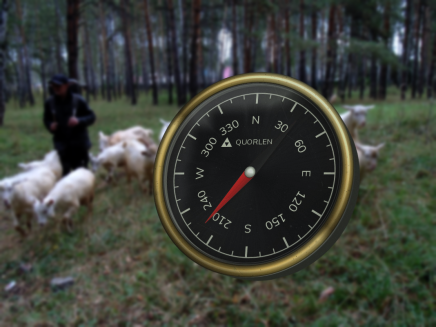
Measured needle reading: 220 °
